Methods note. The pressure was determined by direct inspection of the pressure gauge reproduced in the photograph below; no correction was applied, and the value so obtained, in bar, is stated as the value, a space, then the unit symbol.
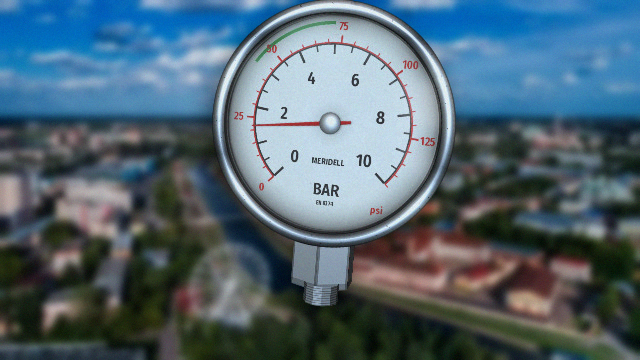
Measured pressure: 1.5 bar
